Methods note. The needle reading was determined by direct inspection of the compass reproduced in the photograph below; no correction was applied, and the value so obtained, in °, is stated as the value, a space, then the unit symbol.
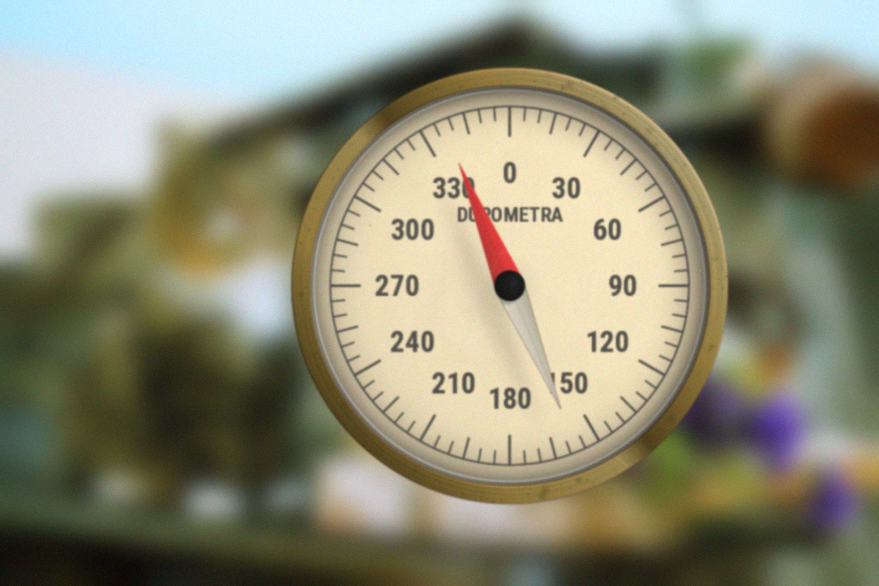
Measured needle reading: 337.5 °
